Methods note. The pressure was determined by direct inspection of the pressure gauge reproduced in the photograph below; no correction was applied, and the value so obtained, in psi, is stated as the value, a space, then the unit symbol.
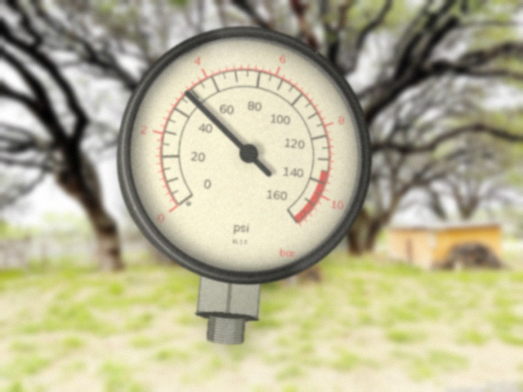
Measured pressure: 47.5 psi
